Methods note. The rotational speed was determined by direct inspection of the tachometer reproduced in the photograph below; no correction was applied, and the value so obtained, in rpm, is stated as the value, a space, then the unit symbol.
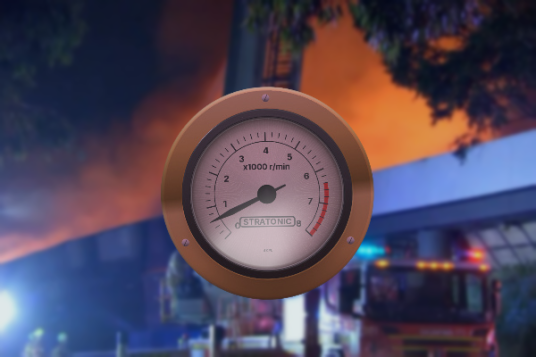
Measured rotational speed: 600 rpm
